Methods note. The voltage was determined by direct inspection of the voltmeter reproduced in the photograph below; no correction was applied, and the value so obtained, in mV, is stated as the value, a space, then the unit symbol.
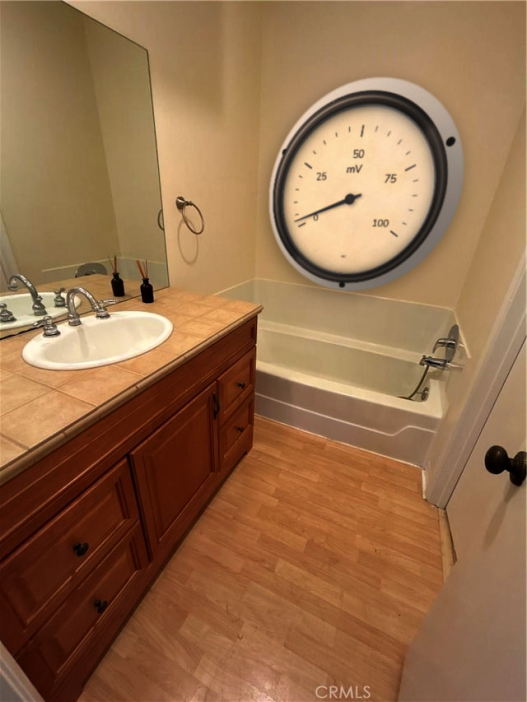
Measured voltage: 2.5 mV
